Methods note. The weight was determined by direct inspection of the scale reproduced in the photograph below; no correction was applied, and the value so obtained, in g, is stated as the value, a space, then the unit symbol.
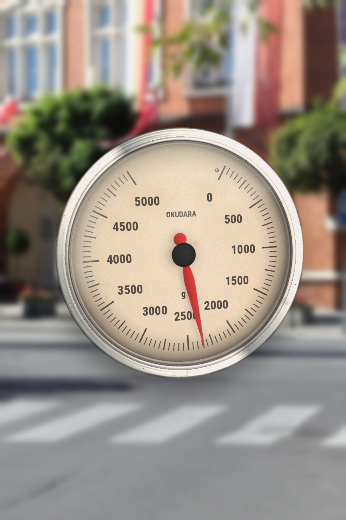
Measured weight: 2350 g
